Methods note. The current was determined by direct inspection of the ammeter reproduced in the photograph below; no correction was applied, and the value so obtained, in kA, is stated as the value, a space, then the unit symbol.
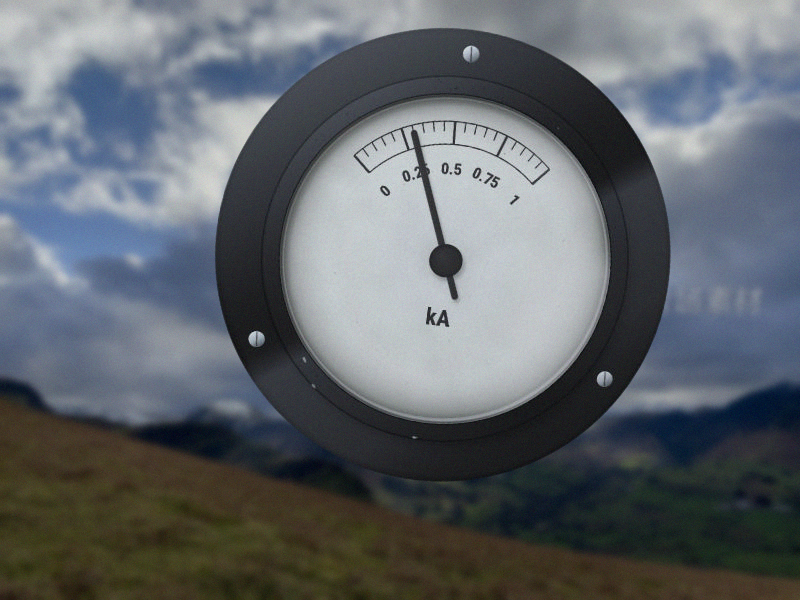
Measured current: 0.3 kA
